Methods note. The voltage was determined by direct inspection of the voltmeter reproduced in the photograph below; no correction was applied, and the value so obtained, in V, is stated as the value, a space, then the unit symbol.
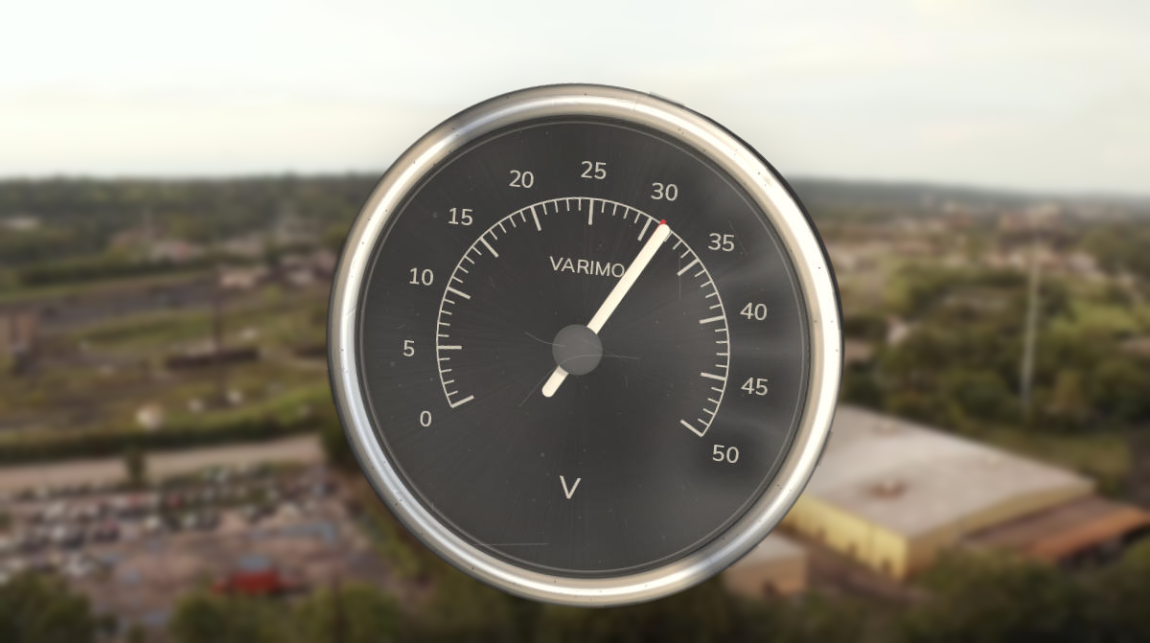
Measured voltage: 31.5 V
